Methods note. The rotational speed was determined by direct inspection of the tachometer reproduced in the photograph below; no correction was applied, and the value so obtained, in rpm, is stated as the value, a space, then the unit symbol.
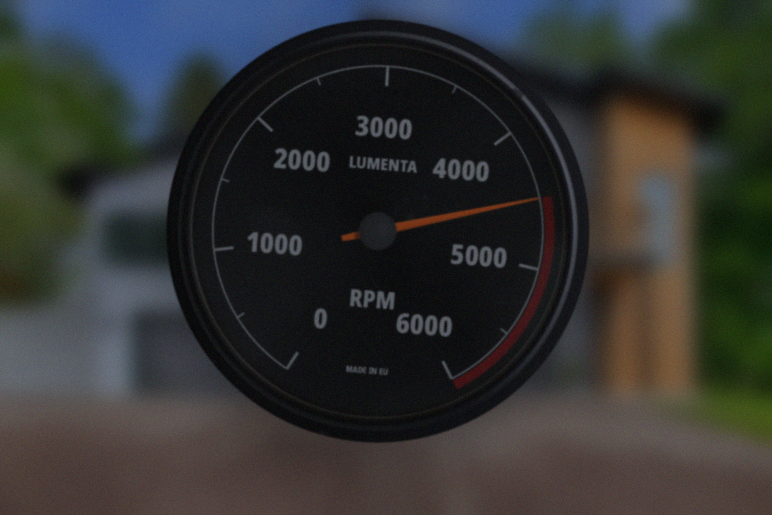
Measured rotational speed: 4500 rpm
